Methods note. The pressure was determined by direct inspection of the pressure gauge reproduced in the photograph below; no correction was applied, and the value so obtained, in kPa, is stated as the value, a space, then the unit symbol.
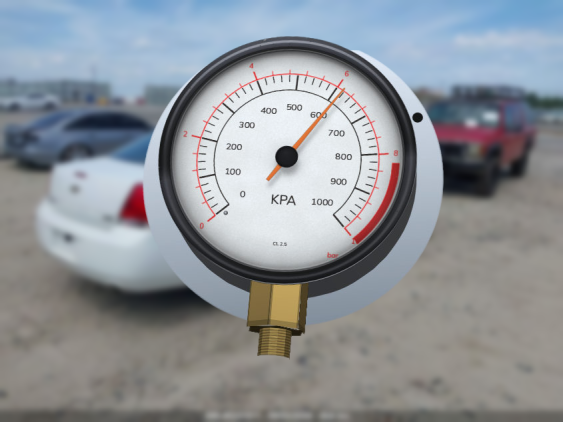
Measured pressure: 620 kPa
